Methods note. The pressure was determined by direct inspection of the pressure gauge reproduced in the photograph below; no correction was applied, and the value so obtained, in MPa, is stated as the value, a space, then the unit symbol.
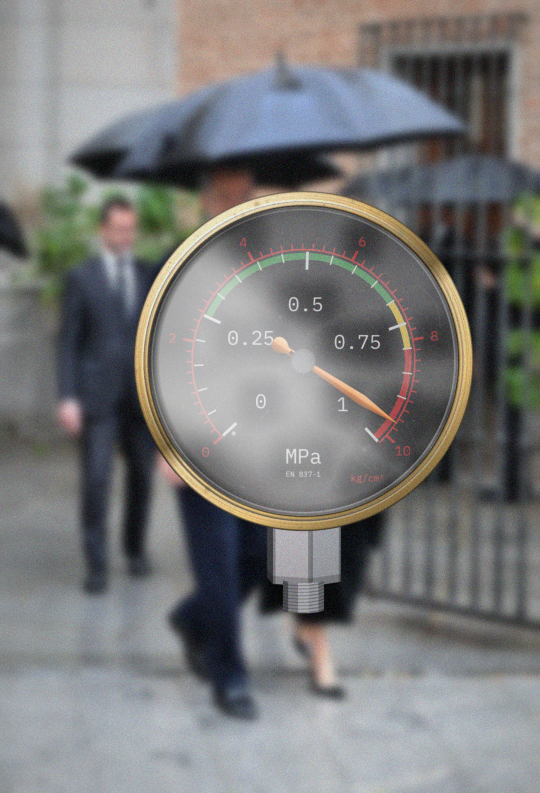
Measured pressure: 0.95 MPa
